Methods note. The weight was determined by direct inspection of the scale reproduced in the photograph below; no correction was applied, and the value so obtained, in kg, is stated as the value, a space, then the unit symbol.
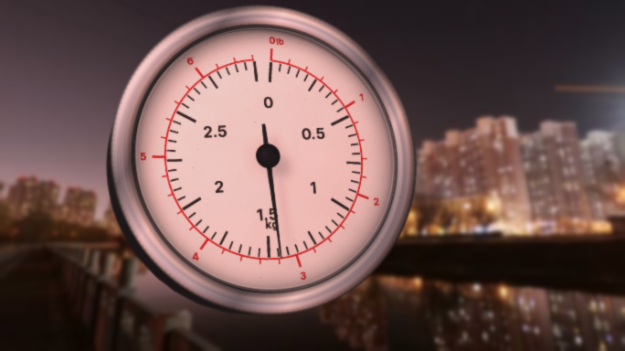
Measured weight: 1.45 kg
